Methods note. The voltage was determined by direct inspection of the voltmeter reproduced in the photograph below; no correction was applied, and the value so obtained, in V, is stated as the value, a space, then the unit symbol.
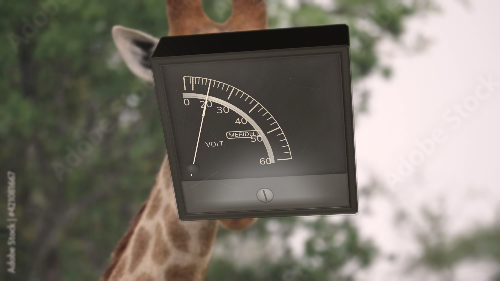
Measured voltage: 20 V
